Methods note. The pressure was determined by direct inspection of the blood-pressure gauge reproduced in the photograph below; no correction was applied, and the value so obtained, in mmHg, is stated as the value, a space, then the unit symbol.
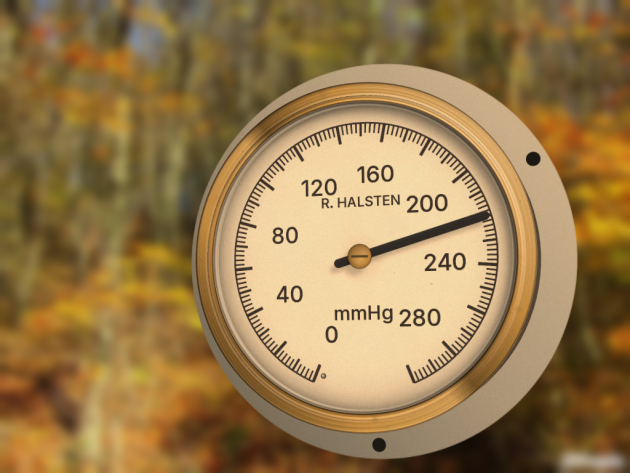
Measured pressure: 220 mmHg
